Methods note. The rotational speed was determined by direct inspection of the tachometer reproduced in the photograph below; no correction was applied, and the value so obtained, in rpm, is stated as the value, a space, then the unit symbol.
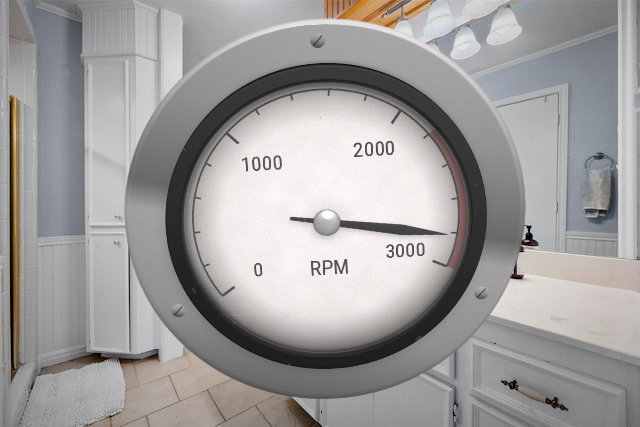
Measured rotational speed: 2800 rpm
